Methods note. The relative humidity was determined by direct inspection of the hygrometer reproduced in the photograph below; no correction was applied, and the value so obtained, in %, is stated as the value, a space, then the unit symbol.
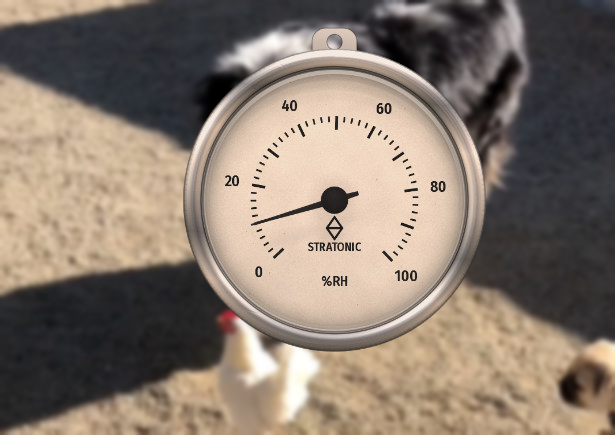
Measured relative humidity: 10 %
